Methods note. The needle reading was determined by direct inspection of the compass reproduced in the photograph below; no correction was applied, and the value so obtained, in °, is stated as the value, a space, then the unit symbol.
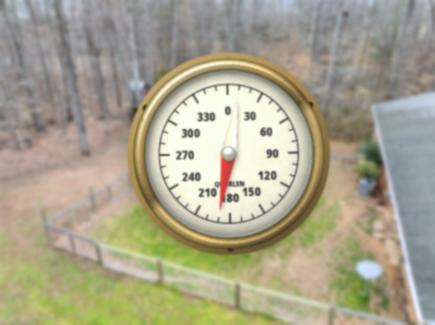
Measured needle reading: 190 °
